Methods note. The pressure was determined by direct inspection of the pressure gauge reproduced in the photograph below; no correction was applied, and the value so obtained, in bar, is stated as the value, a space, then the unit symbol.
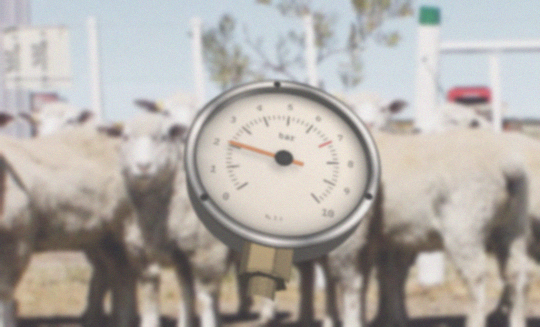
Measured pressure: 2 bar
